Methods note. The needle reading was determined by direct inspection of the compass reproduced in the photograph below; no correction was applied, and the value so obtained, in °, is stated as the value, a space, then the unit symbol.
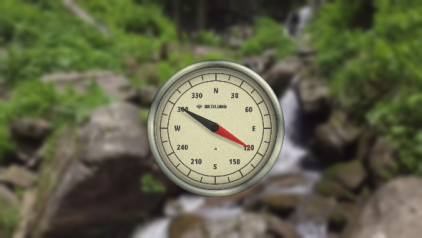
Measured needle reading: 120 °
